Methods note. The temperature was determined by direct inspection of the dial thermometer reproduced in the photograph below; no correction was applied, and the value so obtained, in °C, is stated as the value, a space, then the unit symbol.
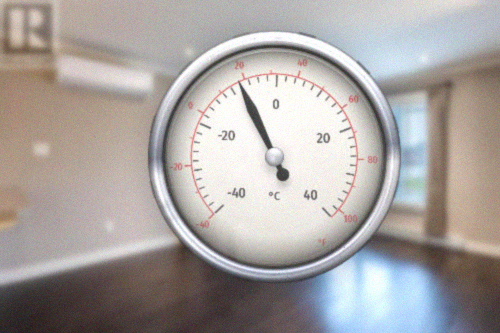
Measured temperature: -8 °C
